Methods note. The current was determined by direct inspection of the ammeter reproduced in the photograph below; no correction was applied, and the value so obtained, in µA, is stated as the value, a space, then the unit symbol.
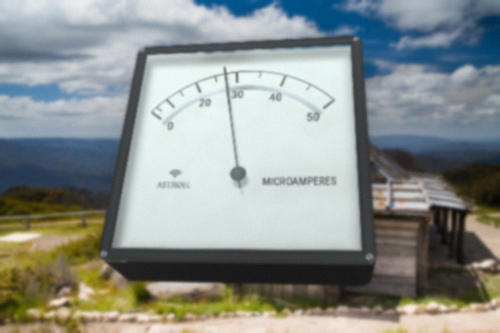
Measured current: 27.5 µA
